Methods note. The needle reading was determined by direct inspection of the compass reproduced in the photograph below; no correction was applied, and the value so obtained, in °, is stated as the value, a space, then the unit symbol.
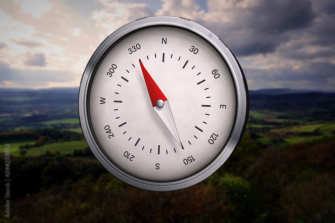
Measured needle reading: 330 °
